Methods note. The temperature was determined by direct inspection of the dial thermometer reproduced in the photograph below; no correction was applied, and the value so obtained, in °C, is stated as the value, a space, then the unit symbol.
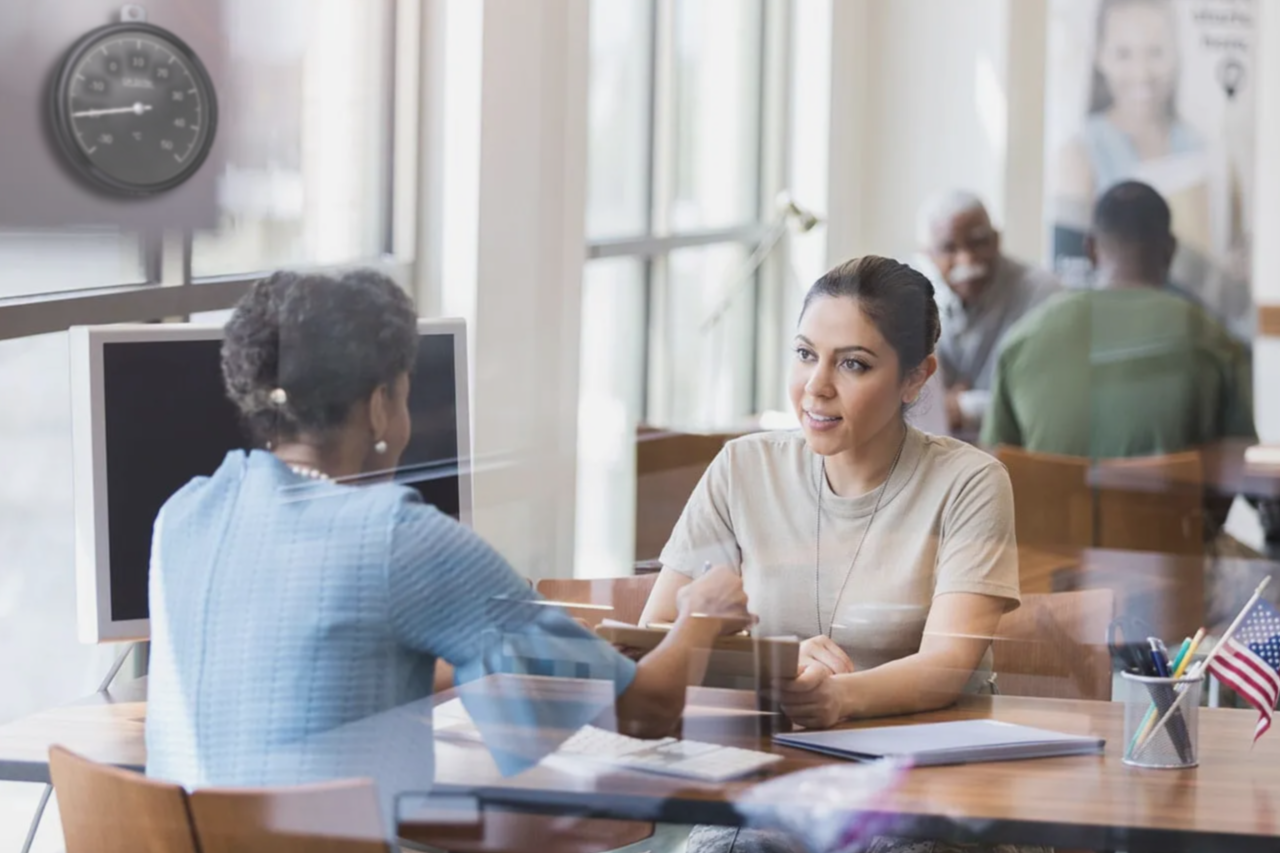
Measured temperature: -20 °C
